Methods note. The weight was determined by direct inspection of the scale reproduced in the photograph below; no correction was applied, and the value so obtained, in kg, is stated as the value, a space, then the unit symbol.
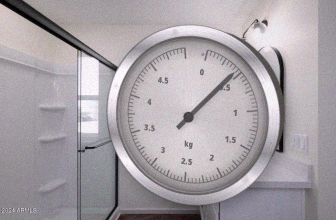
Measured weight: 0.45 kg
